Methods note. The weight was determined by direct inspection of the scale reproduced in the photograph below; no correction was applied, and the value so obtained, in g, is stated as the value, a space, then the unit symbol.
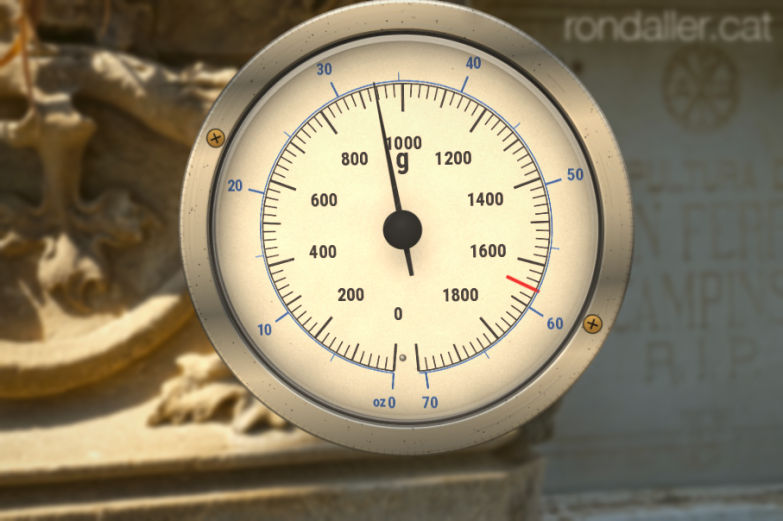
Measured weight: 940 g
